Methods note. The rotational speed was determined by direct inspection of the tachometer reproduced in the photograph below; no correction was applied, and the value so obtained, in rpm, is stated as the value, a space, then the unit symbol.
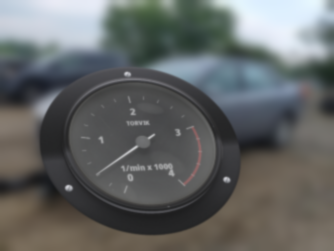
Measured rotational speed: 400 rpm
